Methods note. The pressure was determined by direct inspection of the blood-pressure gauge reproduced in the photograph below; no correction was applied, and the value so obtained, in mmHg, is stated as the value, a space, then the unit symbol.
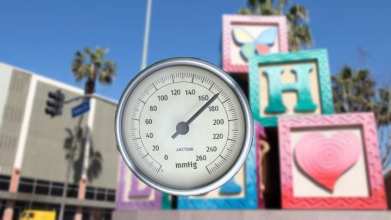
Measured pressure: 170 mmHg
